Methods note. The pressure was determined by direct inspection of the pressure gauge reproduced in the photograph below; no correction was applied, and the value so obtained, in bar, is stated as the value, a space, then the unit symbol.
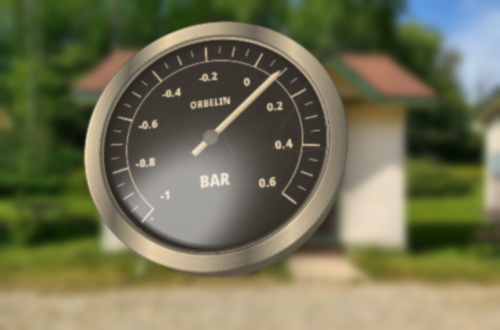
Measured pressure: 0.1 bar
